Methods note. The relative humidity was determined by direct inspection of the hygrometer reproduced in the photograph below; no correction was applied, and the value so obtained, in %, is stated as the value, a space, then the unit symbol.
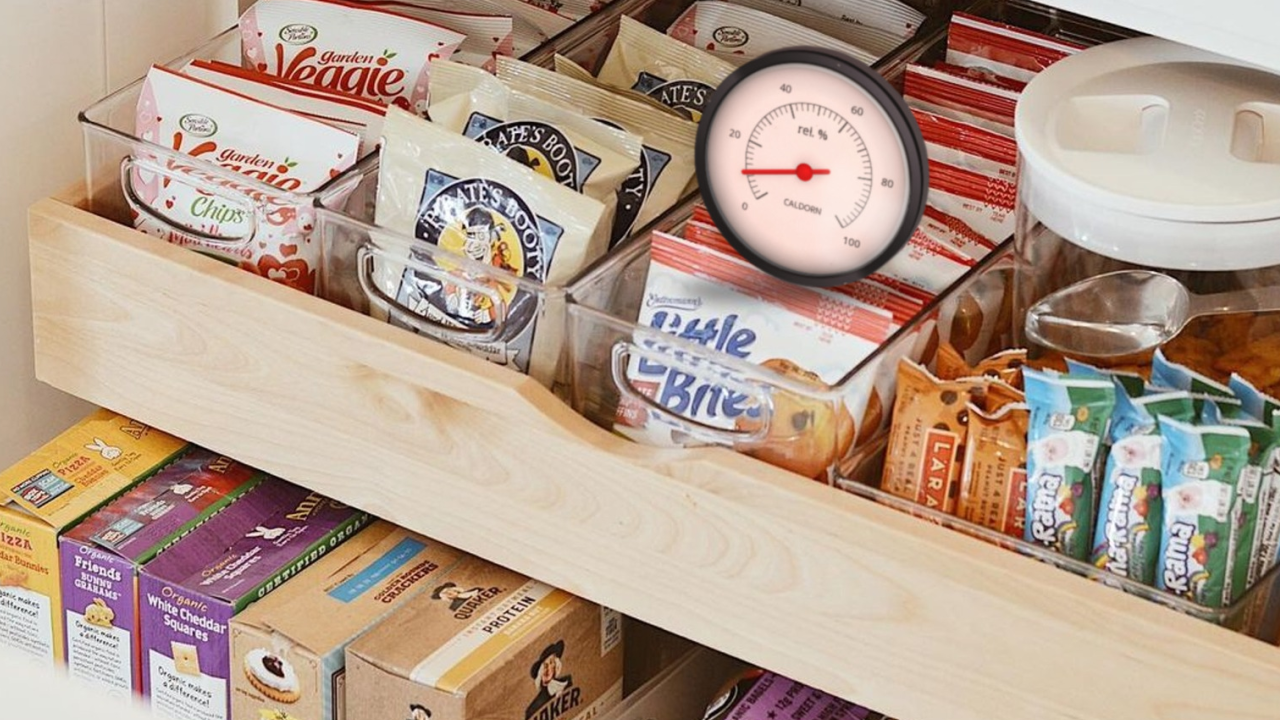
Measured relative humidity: 10 %
